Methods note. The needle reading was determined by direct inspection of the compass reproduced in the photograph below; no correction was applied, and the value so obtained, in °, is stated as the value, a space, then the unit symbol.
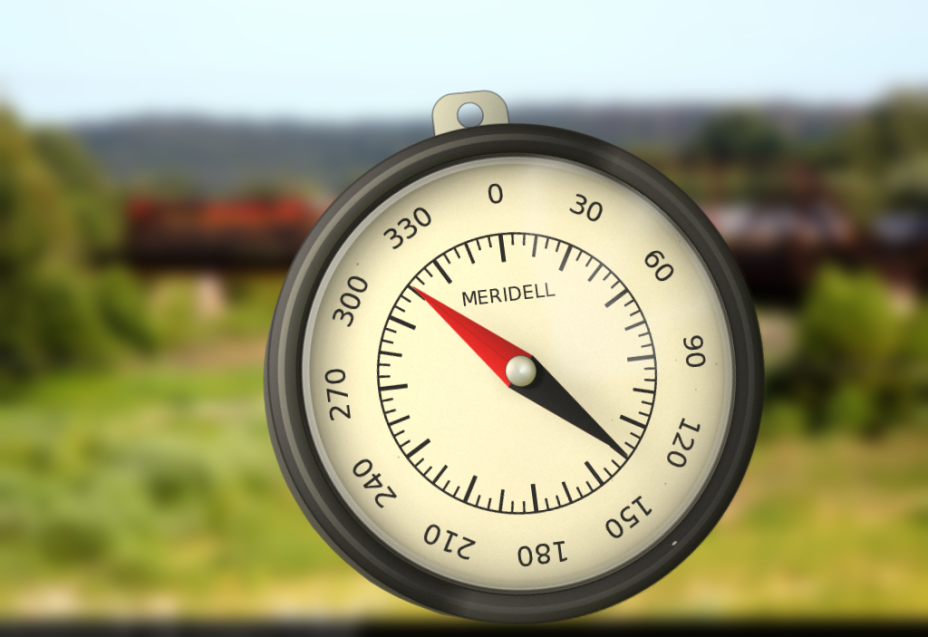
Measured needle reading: 315 °
